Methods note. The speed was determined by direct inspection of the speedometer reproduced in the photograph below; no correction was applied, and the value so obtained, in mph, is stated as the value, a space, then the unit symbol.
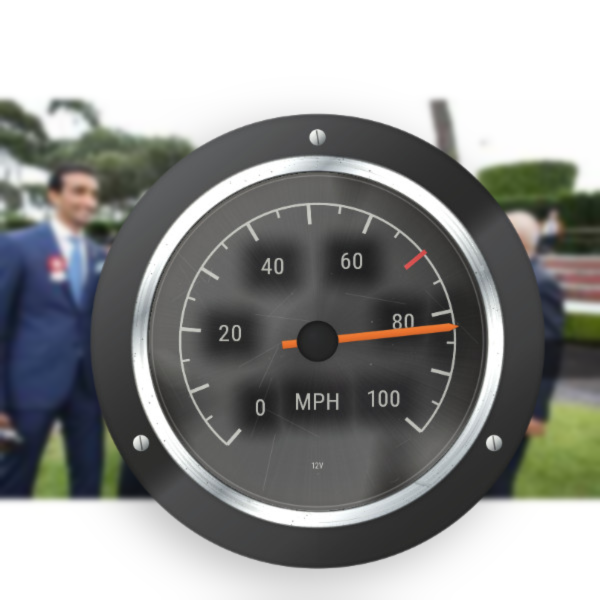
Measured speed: 82.5 mph
